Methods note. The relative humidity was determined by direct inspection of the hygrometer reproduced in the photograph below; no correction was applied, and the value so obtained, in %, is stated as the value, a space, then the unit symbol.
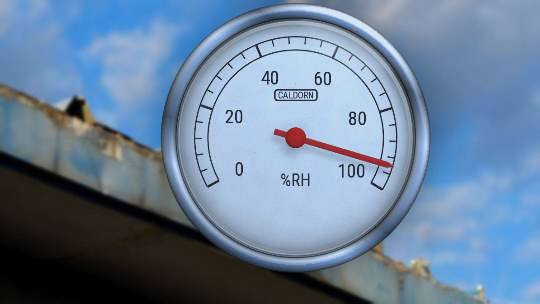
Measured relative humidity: 94 %
